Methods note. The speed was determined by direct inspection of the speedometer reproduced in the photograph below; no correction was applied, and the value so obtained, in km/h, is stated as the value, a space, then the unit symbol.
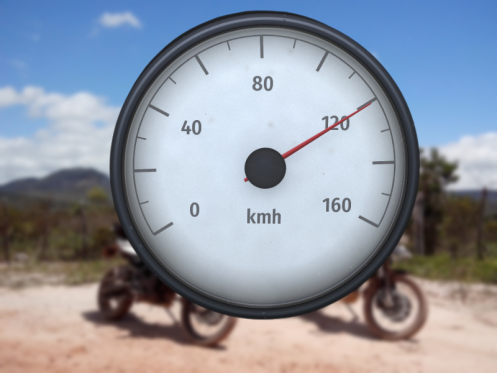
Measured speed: 120 km/h
